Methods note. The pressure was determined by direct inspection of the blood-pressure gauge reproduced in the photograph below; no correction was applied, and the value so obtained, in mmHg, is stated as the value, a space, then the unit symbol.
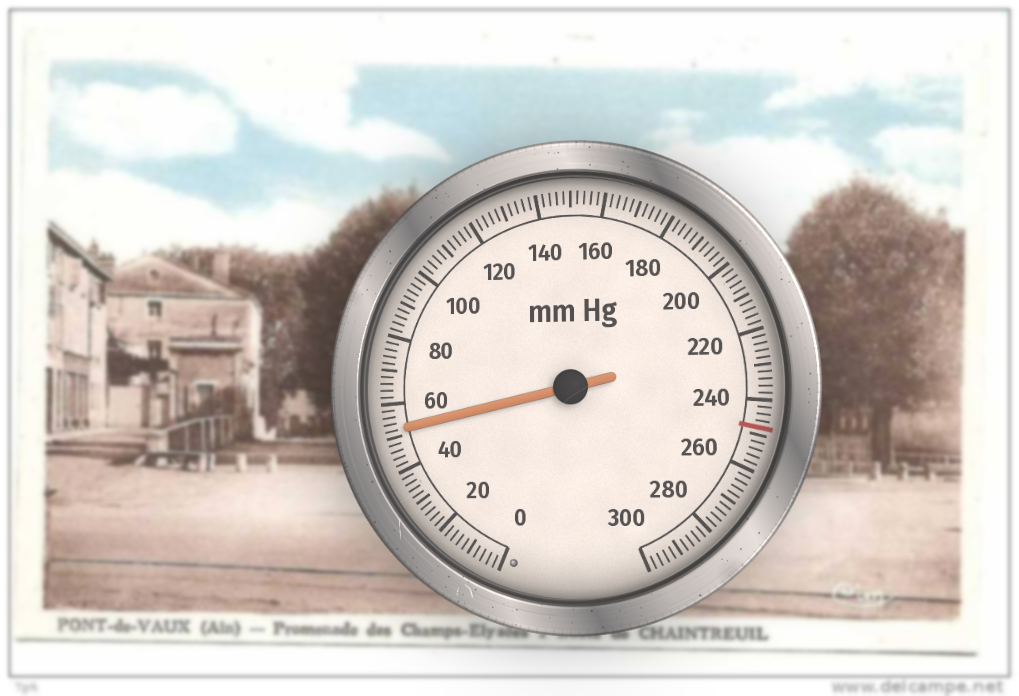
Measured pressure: 52 mmHg
